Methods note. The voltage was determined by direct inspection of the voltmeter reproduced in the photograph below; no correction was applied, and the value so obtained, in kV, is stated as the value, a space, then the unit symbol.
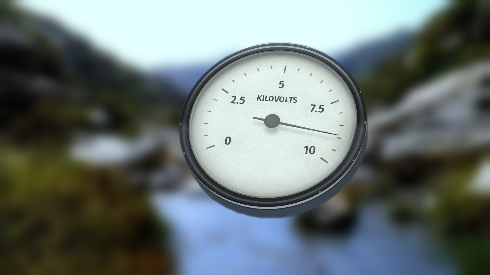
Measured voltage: 9 kV
